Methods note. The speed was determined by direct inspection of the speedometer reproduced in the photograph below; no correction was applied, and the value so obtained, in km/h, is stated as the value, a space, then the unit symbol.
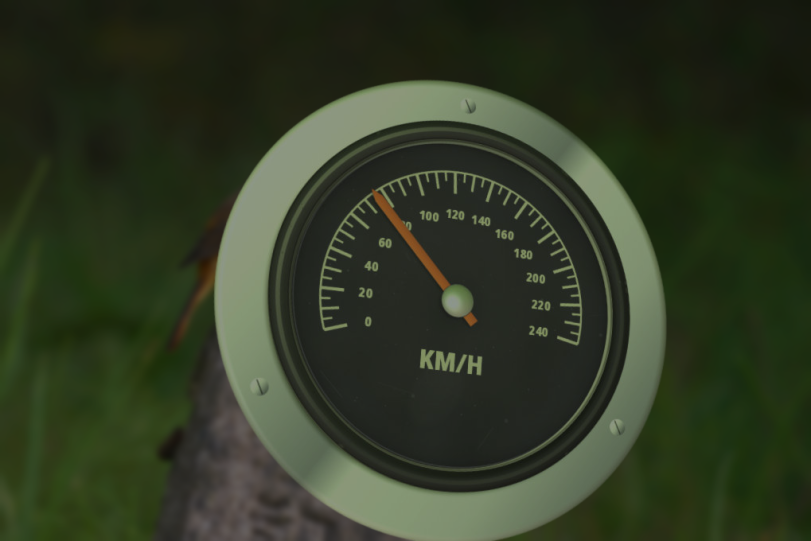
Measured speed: 75 km/h
